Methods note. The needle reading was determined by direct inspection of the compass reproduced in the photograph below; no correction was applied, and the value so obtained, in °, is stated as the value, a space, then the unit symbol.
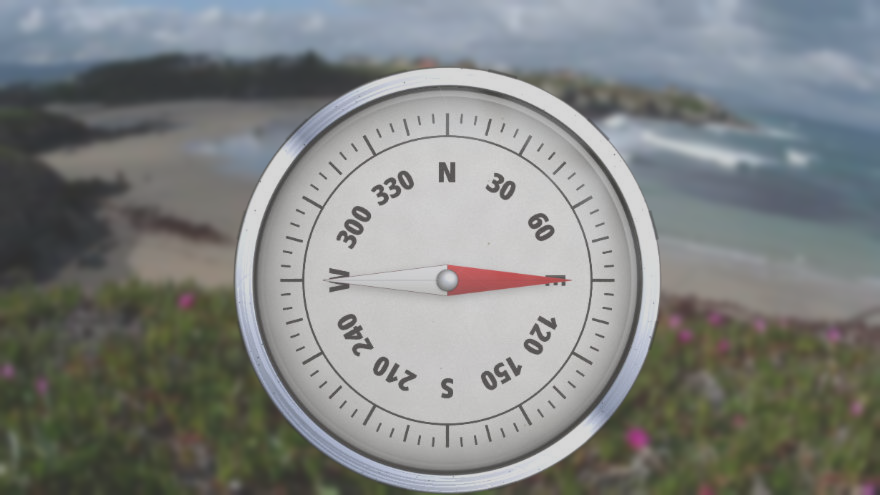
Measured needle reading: 90 °
